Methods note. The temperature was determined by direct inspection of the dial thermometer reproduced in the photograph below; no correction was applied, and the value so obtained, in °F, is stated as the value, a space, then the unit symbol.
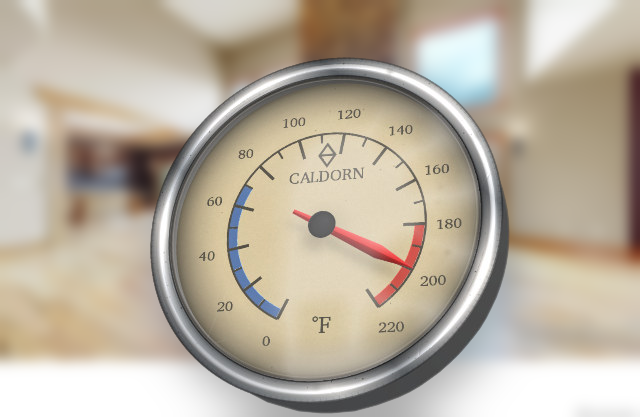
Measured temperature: 200 °F
